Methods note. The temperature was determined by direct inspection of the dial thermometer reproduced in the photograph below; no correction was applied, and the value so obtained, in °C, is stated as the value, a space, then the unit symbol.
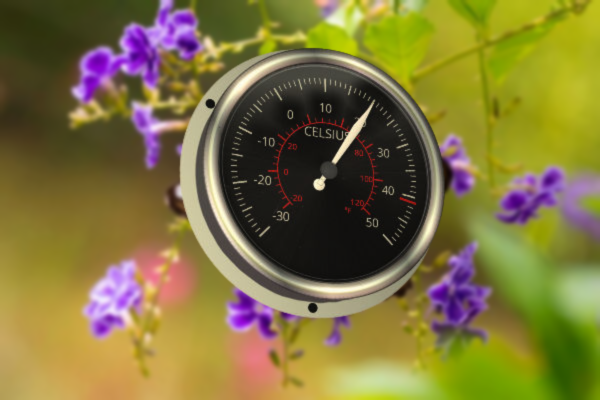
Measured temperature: 20 °C
